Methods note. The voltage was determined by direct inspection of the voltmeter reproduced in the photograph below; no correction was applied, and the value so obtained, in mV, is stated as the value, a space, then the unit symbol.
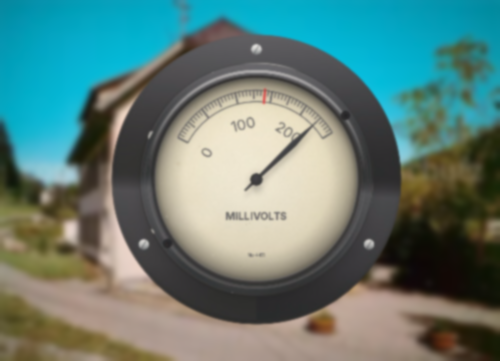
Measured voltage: 225 mV
